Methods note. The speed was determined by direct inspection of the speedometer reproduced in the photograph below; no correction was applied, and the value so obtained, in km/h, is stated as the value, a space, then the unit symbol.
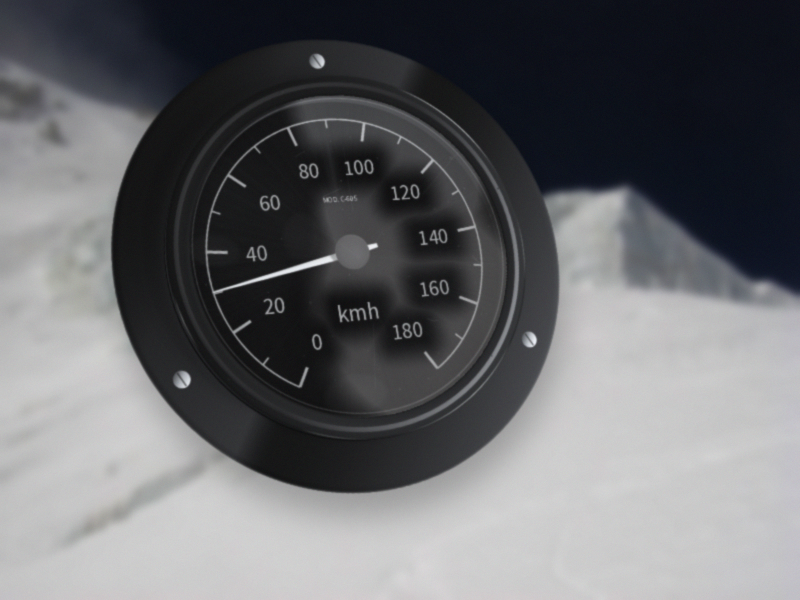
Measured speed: 30 km/h
